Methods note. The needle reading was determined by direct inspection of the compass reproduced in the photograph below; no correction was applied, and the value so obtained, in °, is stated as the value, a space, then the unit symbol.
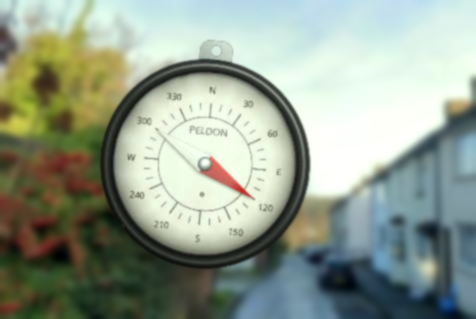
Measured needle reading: 120 °
